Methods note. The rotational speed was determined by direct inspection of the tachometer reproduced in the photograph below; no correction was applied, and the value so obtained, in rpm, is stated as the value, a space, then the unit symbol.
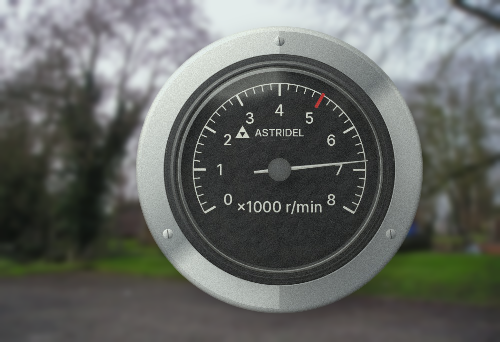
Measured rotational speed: 6800 rpm
